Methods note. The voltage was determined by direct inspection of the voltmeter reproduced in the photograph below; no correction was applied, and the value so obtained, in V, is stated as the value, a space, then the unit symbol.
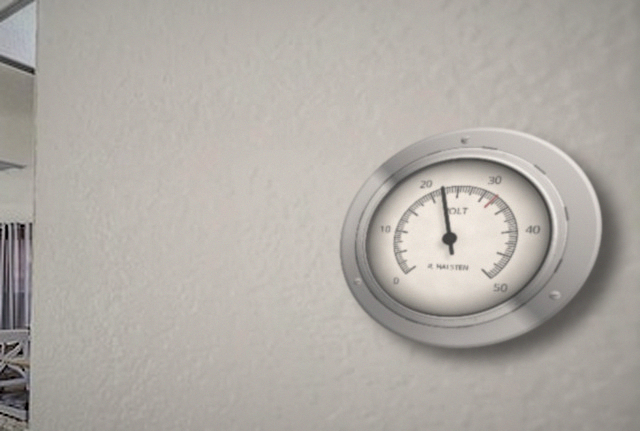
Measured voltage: 22.5 V
